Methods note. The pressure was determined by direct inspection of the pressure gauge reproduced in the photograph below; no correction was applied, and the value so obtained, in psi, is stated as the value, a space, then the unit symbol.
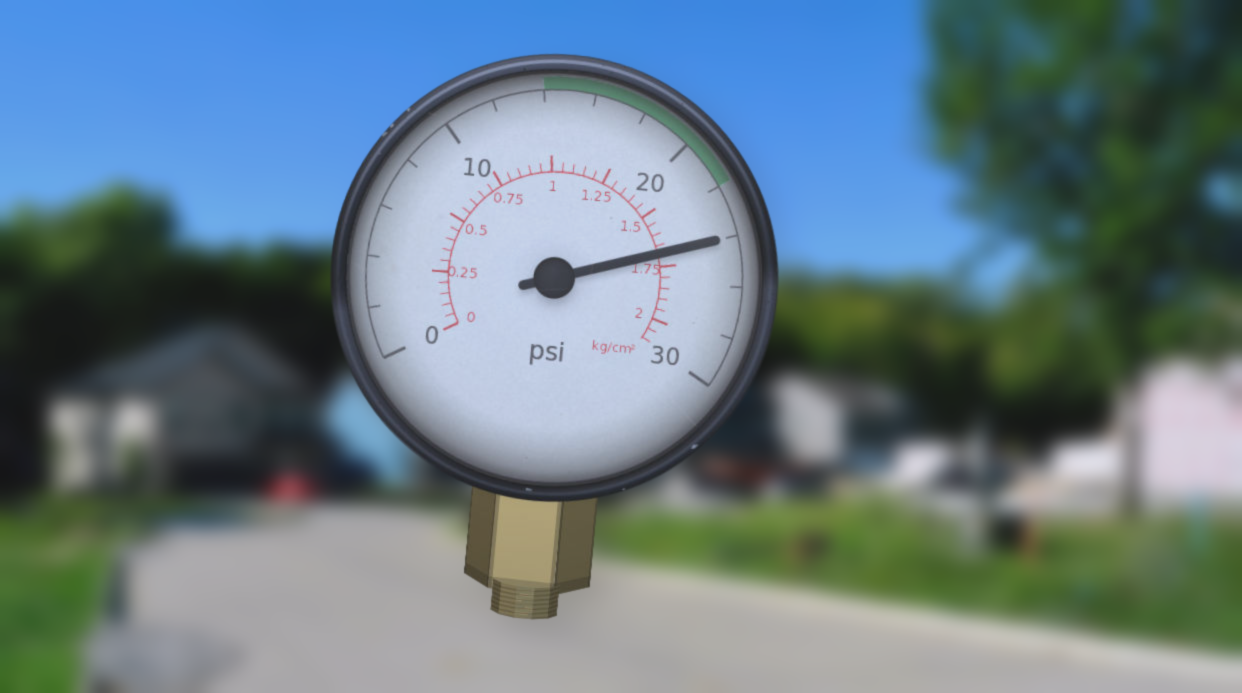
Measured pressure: 24 psi
